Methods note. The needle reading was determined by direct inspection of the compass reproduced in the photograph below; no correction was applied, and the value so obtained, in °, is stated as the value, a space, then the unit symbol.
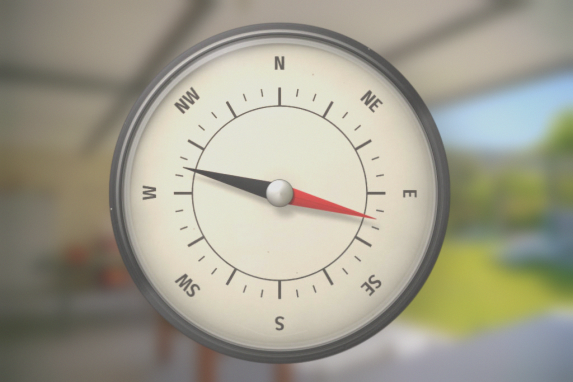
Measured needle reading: 105 °
